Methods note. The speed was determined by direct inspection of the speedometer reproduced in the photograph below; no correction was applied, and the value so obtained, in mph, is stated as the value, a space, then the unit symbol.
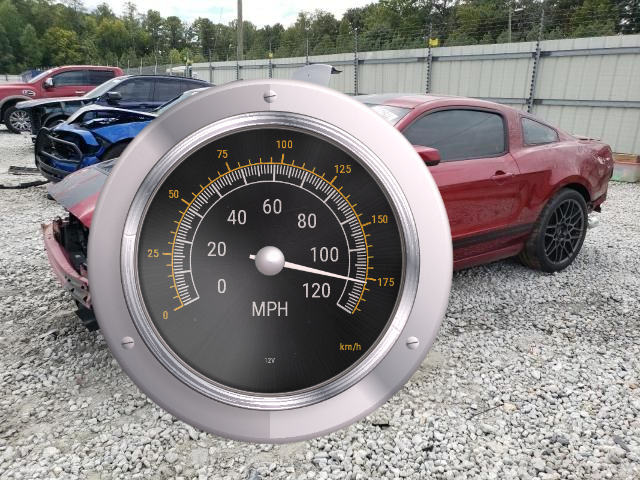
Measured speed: 110 mph
